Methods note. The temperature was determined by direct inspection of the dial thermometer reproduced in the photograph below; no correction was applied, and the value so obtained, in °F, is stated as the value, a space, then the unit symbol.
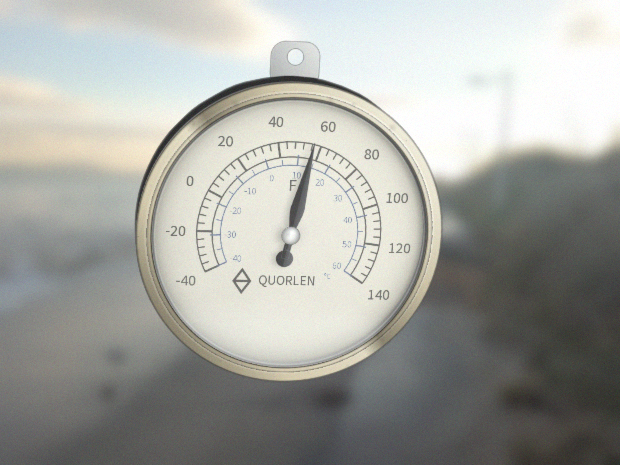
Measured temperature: 56 °F
